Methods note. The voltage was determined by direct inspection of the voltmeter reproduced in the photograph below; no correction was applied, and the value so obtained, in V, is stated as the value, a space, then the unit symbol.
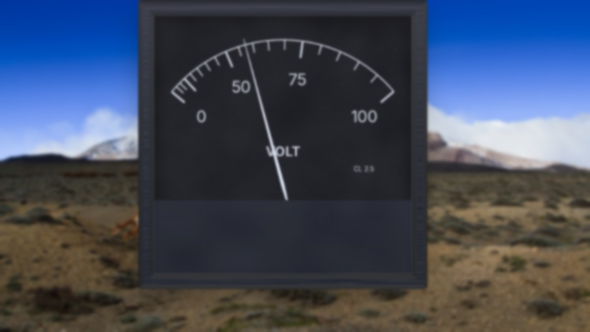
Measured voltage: 57.5 V
